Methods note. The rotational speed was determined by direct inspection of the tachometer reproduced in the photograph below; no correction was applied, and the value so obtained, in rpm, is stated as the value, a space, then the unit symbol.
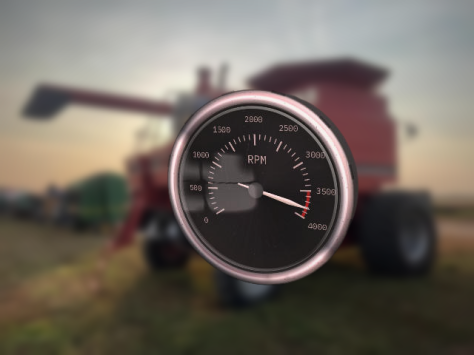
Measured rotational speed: 3800 rpm
